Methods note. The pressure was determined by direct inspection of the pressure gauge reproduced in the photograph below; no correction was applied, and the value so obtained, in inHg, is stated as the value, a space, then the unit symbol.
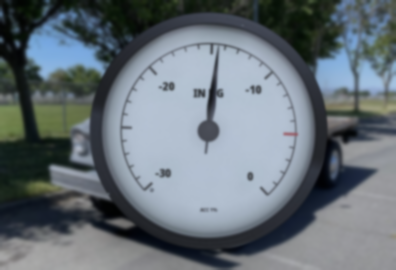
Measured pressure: -14.5 inHg
